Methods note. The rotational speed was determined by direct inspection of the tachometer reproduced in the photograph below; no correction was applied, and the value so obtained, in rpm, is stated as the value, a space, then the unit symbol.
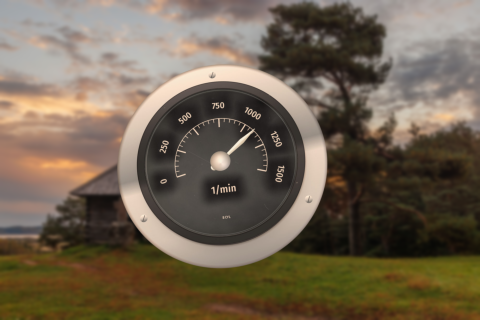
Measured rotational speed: 1100 rpm
